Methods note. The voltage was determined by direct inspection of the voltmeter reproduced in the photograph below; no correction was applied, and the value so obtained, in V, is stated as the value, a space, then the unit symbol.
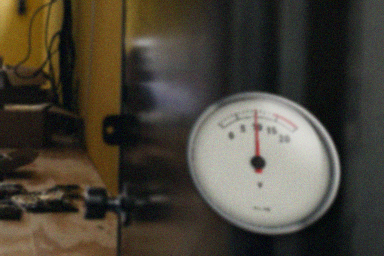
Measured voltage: 10 V
